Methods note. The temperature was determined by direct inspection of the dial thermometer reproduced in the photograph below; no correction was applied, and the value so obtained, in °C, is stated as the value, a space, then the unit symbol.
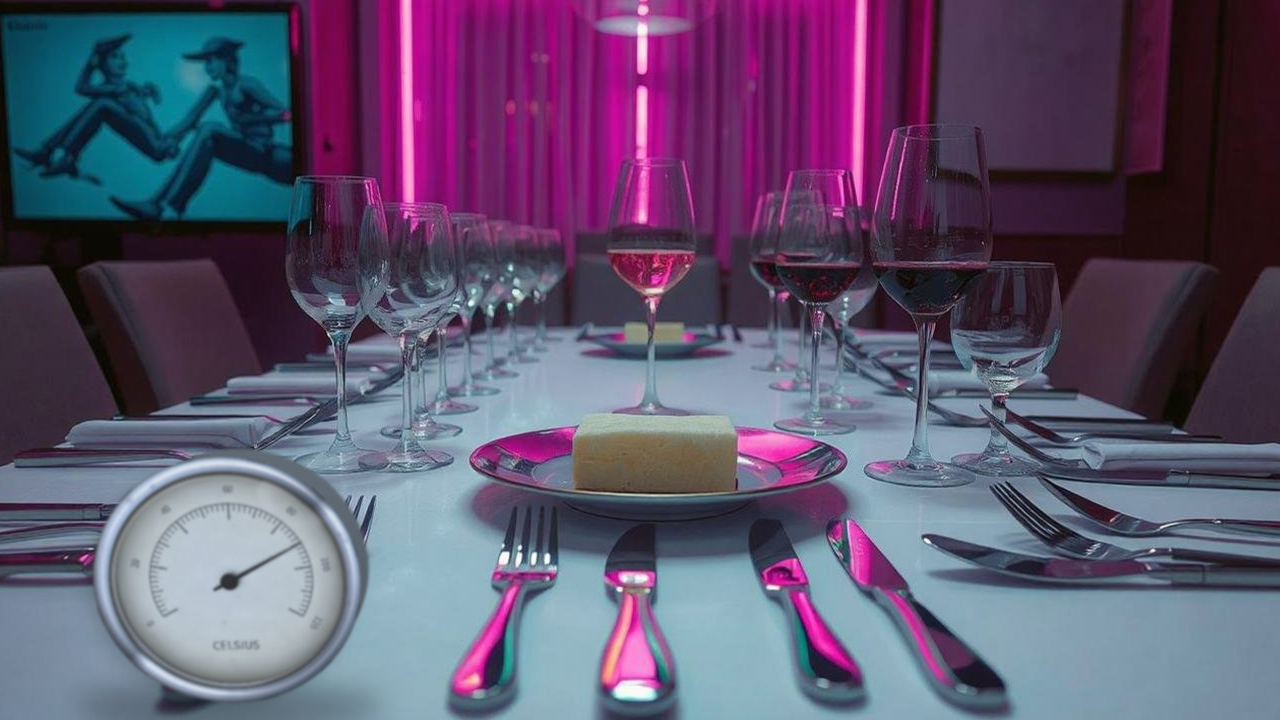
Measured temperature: 90 °C
